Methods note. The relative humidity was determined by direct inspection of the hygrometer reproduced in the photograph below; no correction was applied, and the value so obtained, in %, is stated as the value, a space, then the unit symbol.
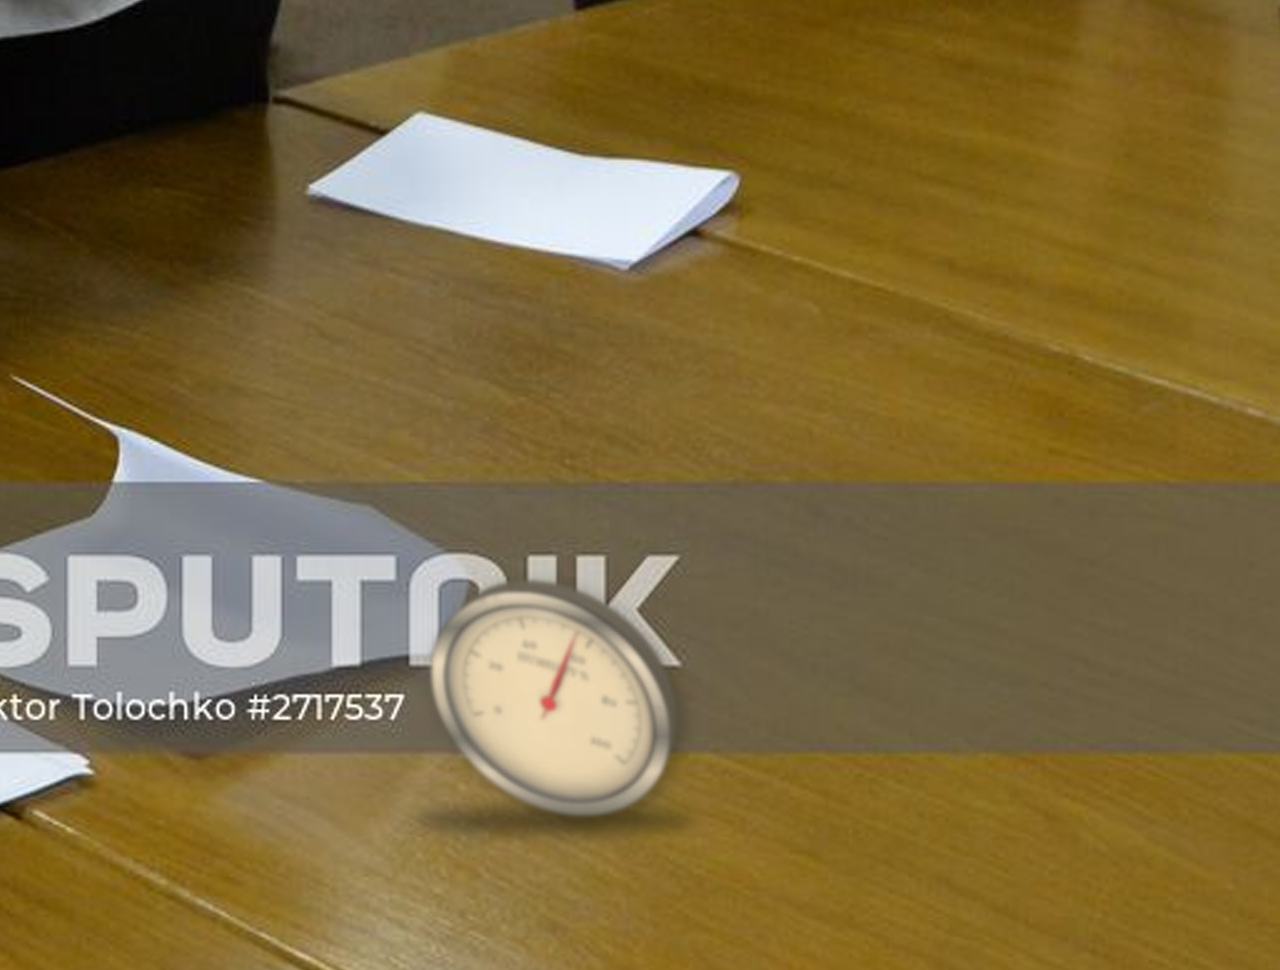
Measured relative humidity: 56 %
